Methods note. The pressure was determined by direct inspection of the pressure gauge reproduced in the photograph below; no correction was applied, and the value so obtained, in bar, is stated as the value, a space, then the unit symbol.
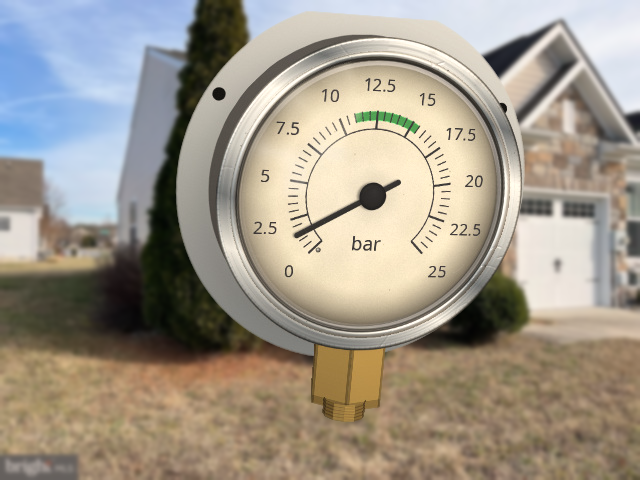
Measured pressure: 1.5 bar
